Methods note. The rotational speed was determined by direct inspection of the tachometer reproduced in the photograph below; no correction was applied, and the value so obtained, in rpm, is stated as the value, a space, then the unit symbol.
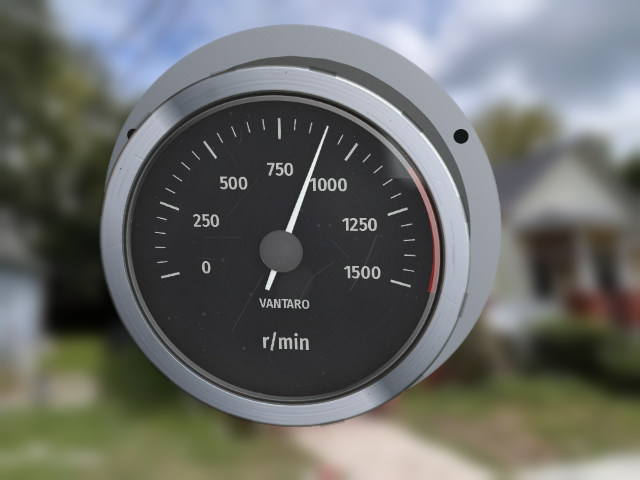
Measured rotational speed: 900 rpm
